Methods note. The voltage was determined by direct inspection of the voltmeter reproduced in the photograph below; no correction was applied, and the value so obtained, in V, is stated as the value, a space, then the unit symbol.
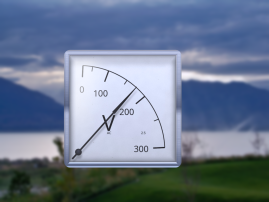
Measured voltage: 175 V
